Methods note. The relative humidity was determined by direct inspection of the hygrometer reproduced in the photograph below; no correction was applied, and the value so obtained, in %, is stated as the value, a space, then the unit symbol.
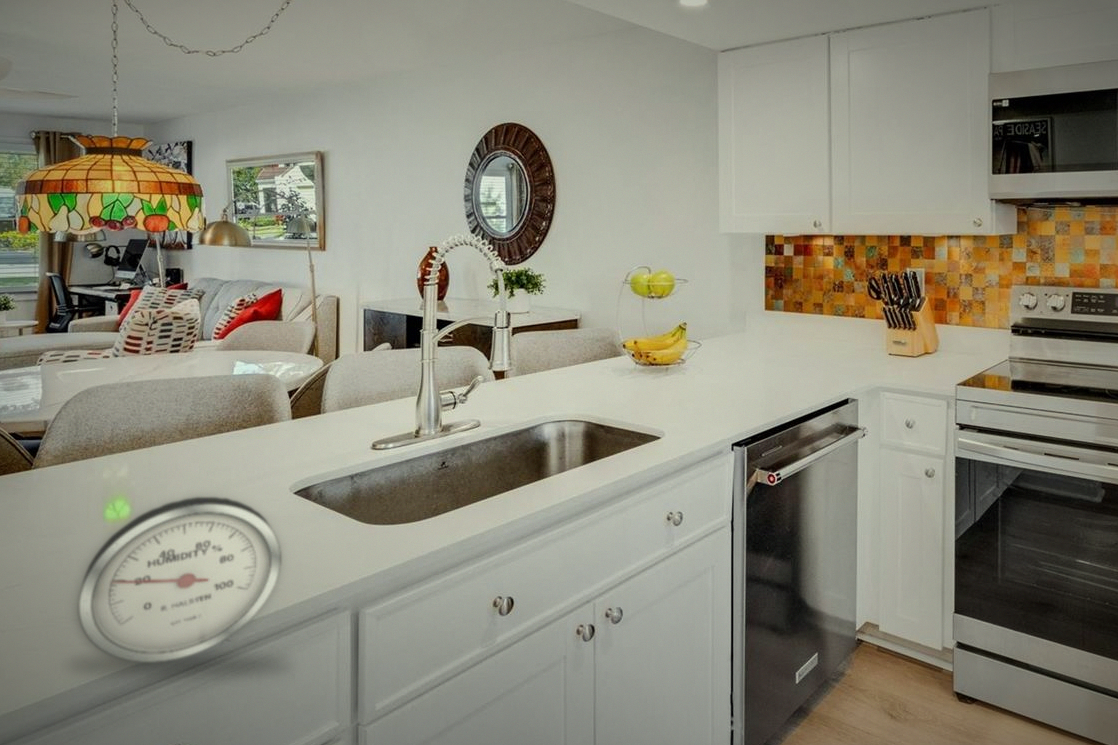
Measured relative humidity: 20 %
